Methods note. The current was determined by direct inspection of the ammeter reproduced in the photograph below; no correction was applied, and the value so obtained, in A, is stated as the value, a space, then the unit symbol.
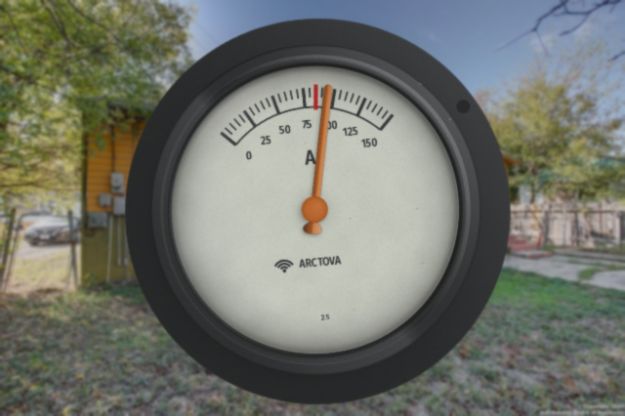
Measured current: 95 A
